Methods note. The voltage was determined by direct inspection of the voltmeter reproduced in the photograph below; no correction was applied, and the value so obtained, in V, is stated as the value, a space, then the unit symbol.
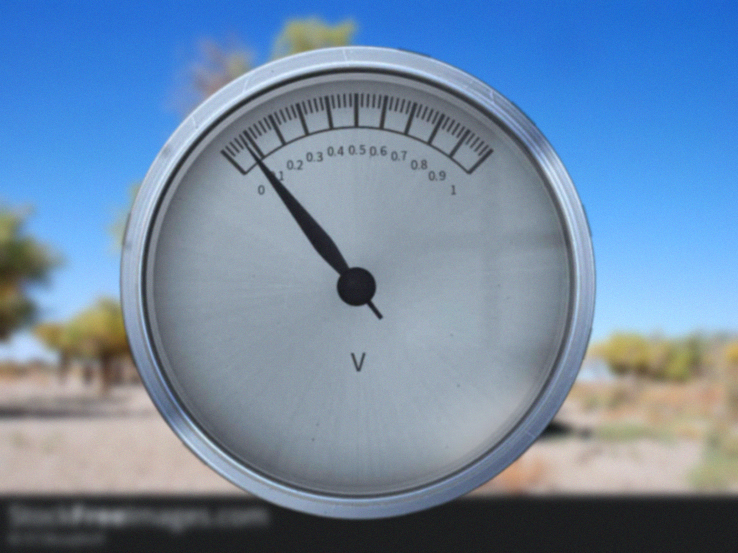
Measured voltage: 0.08 V
